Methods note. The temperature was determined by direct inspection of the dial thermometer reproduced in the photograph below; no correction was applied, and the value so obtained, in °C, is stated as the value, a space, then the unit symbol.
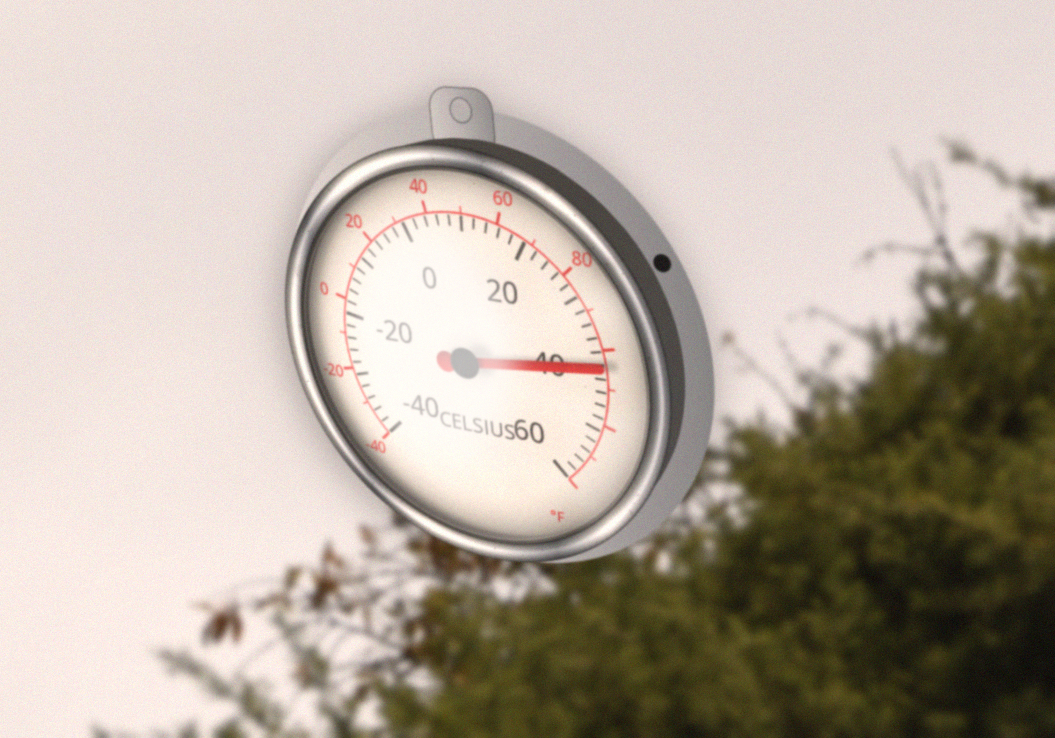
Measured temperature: 40 °C
